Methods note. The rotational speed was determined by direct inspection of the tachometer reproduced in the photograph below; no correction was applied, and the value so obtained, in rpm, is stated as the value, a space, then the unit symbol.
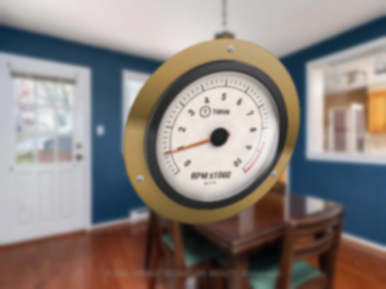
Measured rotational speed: 1000 rpm
